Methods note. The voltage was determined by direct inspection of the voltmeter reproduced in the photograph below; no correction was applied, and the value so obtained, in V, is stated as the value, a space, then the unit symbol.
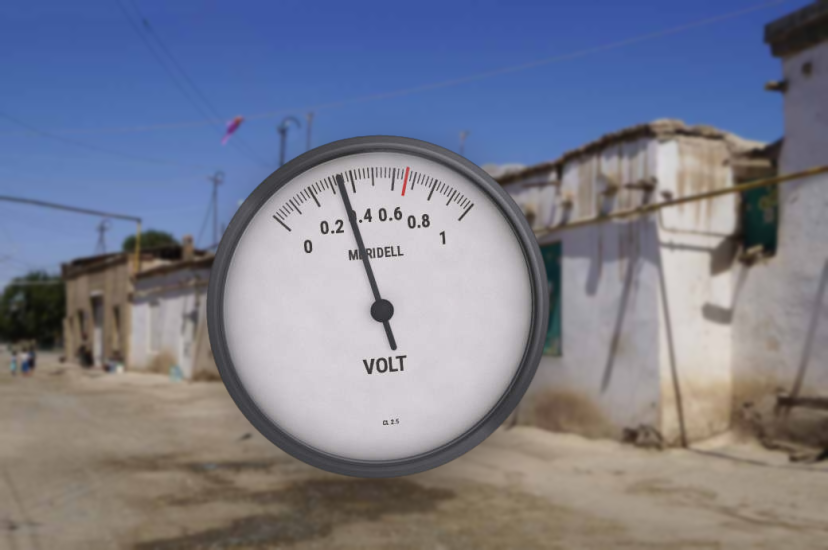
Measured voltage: 0.34 V
